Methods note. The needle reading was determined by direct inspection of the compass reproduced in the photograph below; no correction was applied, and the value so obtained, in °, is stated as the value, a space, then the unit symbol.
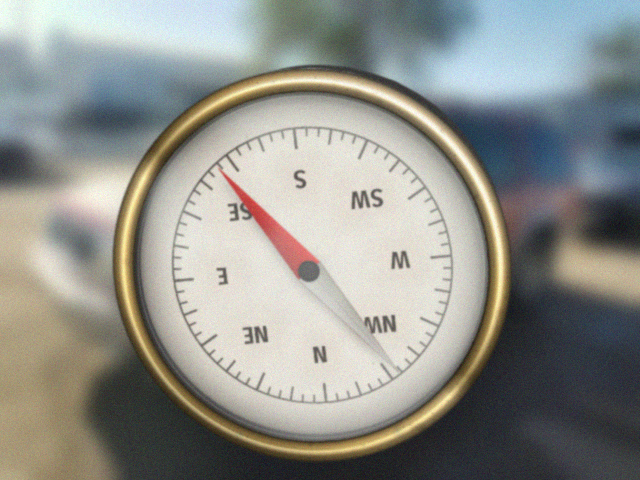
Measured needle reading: 145 °
